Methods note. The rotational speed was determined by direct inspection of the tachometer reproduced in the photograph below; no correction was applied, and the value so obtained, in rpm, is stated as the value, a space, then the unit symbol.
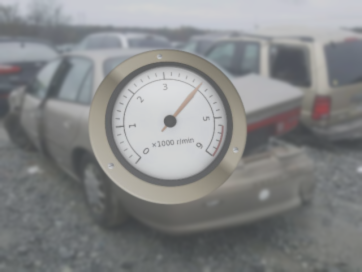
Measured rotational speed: 4000 rpm
